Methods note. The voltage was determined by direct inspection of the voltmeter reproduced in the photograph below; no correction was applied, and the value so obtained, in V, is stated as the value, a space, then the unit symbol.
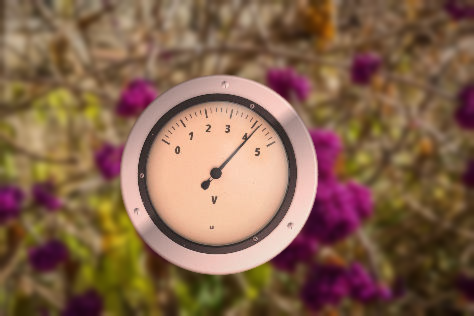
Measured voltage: 4.2 V
